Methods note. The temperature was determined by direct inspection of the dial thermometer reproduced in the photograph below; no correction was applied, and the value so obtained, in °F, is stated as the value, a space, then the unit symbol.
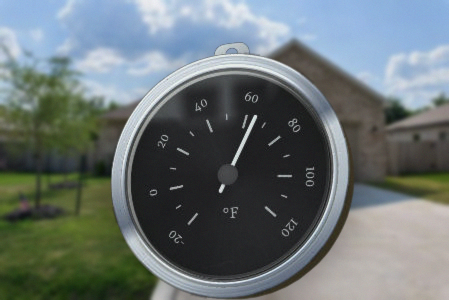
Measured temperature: 65 °F
